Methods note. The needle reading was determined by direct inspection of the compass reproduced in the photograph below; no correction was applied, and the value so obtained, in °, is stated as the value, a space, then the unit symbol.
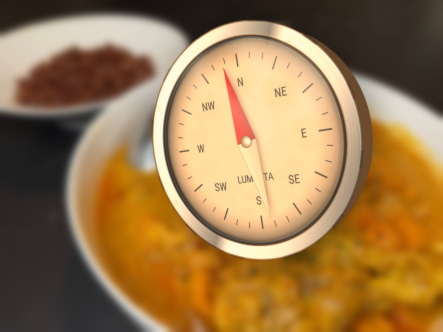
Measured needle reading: 350 °
